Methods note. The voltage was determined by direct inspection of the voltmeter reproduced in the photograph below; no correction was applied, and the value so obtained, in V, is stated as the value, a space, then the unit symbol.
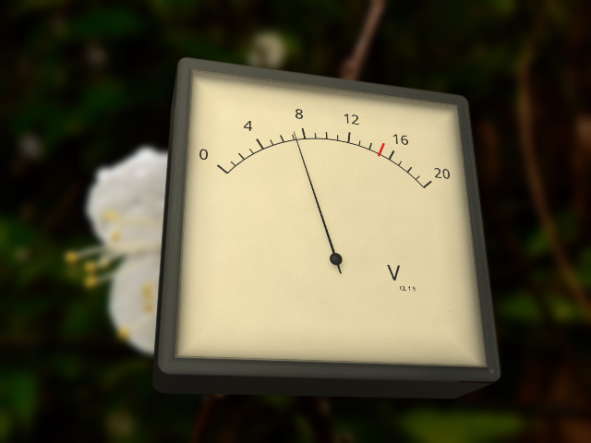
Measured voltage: 7 V
